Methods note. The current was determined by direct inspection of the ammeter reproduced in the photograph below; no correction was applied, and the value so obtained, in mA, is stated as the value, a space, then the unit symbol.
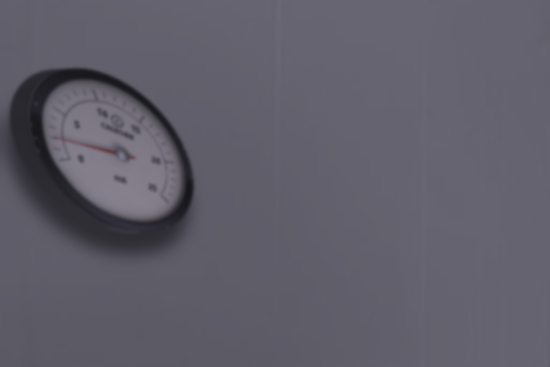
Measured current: 2 mA
